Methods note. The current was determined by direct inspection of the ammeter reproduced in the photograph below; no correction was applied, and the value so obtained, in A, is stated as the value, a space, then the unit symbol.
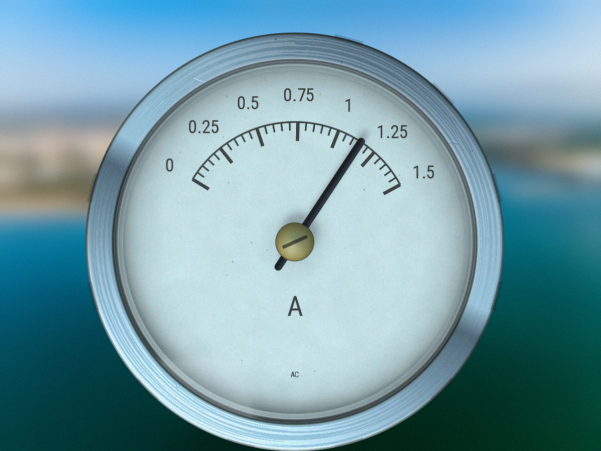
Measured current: 1.15 A
